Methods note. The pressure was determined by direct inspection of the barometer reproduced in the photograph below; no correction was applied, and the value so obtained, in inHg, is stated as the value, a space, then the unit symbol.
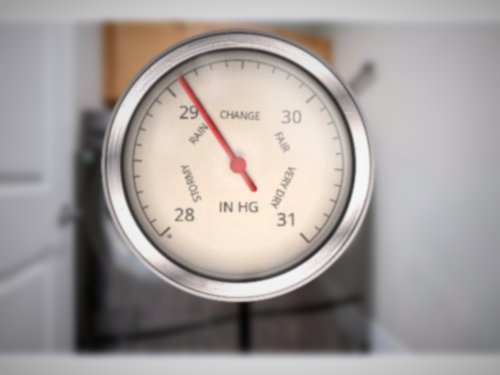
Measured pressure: 29.1 inHg
